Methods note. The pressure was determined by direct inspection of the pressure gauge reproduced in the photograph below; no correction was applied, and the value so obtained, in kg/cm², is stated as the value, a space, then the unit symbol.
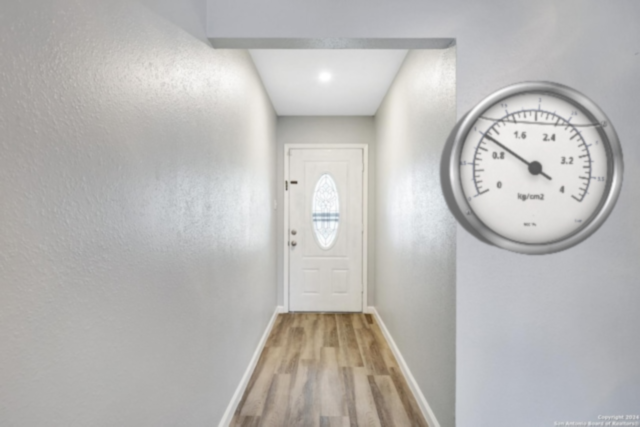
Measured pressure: 1 kg/cm²
